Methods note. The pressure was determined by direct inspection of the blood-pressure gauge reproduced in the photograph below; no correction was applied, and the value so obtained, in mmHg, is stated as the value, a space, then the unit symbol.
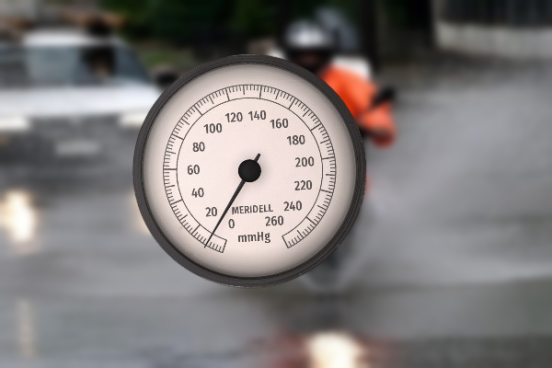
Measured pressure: 10 mmHg
